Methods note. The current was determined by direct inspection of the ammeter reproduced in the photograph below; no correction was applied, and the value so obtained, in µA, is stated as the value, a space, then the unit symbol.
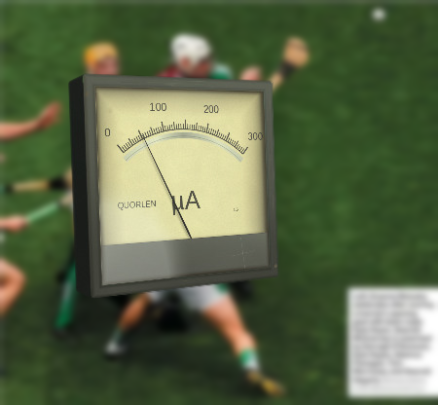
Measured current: 50 µA
